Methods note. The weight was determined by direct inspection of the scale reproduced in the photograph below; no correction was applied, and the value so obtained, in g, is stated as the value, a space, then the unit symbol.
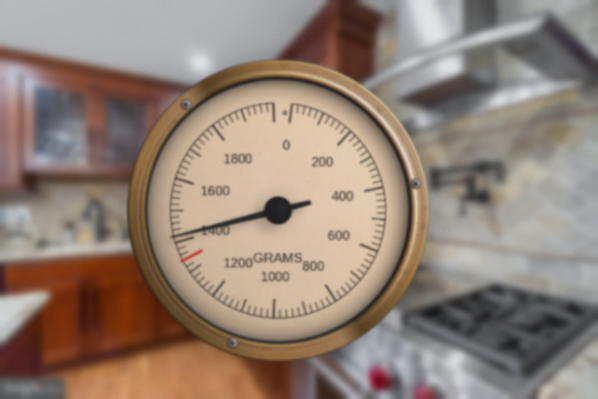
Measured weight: 1420 g
